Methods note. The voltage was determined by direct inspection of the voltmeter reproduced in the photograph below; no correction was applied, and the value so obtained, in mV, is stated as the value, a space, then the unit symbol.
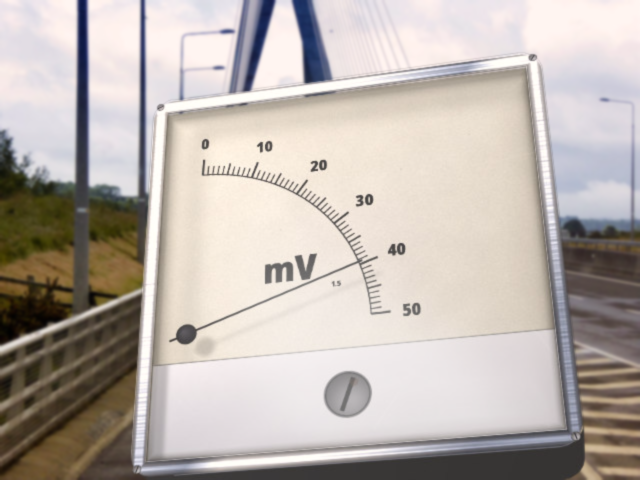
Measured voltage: 40 mV
